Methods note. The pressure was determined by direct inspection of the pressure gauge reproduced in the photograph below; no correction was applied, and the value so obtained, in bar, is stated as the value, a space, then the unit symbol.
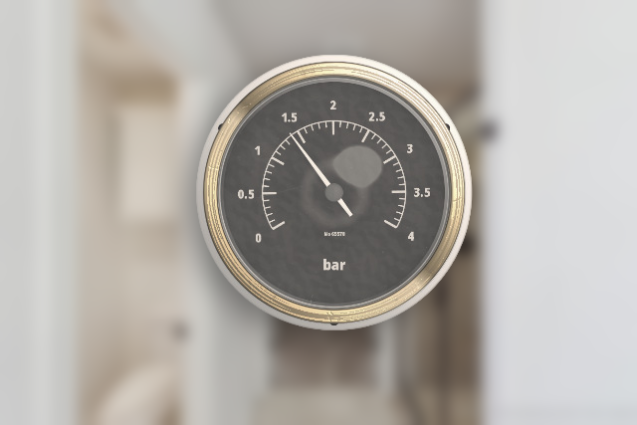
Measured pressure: 1.4 bar
